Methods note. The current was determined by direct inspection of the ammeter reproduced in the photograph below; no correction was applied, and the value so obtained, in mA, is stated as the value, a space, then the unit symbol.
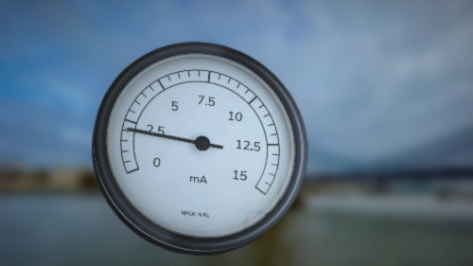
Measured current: 2 mA
